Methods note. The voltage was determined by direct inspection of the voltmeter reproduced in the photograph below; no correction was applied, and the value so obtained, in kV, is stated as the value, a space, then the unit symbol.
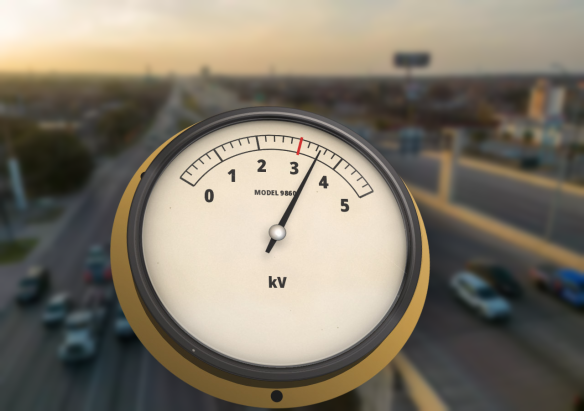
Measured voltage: 3.5 kV
